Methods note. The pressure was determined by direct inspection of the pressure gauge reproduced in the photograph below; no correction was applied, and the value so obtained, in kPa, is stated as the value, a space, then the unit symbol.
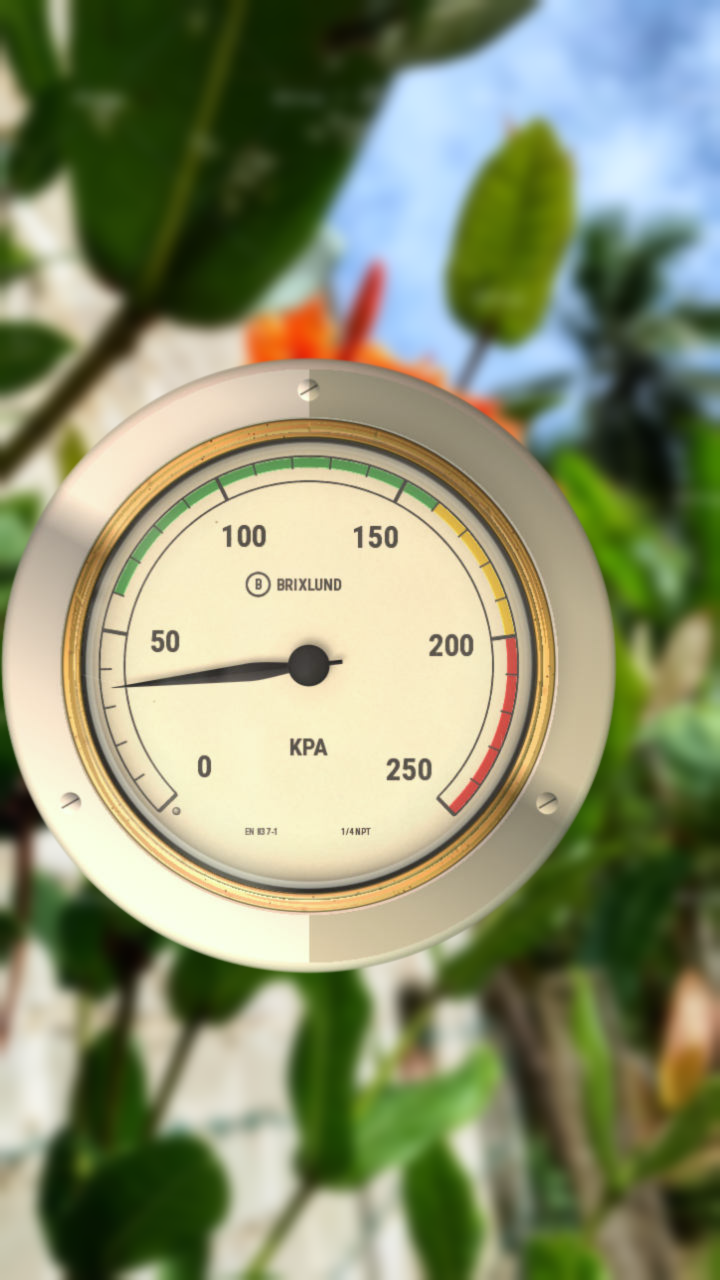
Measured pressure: 35 kPa
